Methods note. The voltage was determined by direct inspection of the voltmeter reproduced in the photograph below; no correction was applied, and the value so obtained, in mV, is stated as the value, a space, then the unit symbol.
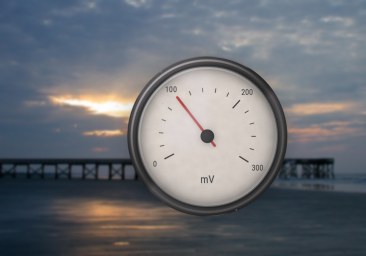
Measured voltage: 100 mV
